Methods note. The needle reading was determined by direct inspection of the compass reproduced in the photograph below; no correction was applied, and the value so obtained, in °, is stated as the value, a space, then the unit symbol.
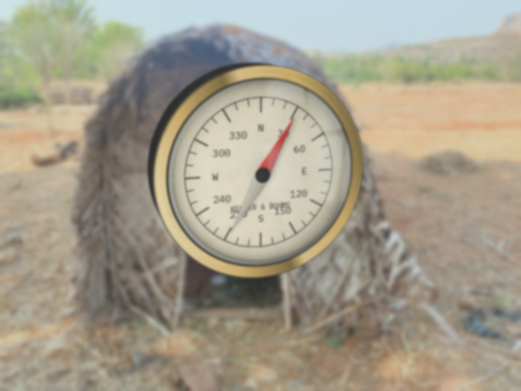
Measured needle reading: 30 °
